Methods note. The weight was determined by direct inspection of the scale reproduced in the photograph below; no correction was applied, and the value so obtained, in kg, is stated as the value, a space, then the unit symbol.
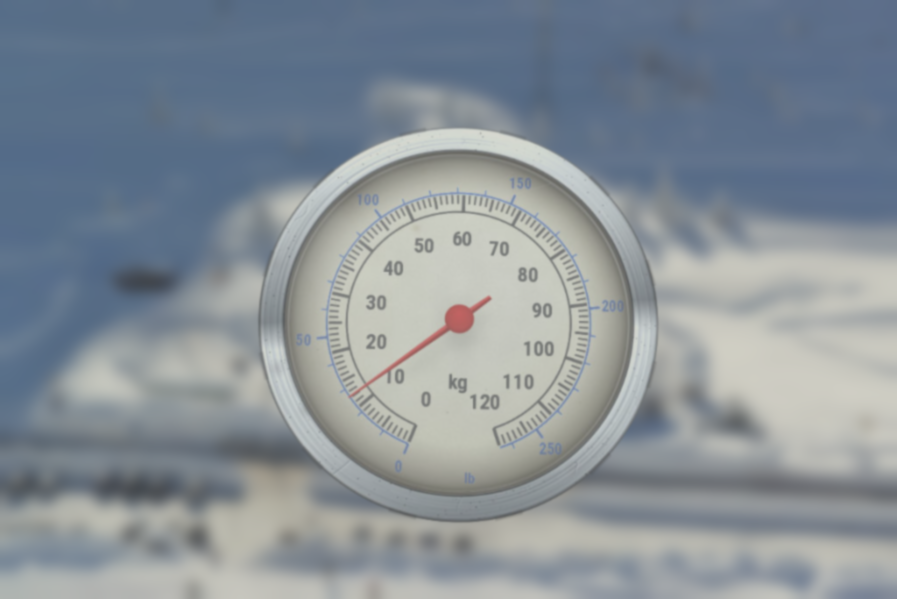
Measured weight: 12 kg
